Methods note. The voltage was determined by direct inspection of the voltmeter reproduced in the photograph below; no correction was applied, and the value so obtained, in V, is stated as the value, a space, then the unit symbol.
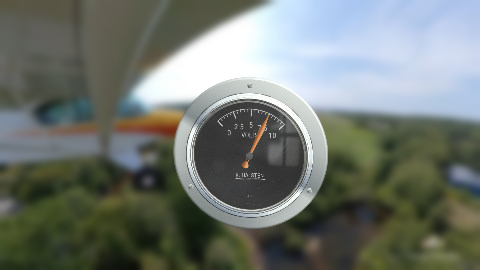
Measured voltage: 7.5 V
